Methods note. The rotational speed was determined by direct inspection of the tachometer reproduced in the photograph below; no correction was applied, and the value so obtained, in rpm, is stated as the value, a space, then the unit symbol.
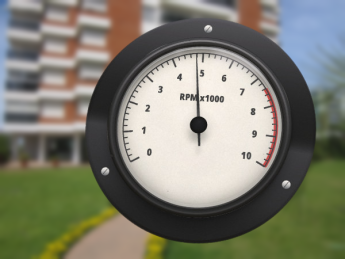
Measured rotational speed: 4800 rpm
